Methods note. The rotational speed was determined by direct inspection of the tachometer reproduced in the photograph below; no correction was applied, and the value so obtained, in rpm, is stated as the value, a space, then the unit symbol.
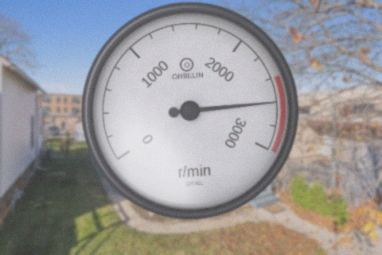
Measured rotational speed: 2600 rpm
